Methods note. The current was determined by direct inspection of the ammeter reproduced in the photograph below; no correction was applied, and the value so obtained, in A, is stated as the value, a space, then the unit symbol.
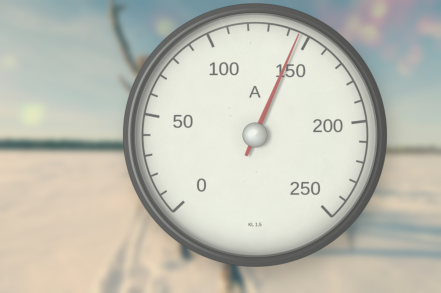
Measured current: 145 A
